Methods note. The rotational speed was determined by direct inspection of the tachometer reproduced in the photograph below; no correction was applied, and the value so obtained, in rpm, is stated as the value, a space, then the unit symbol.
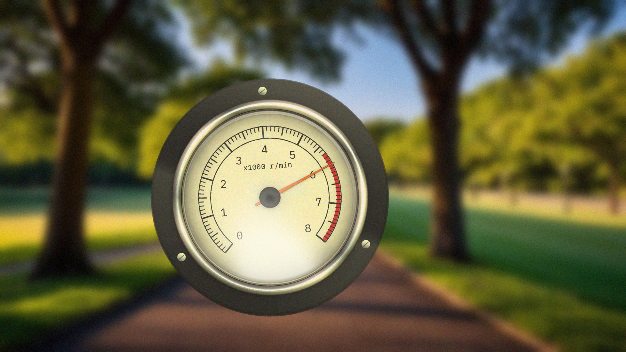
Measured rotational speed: 6000 rpm
